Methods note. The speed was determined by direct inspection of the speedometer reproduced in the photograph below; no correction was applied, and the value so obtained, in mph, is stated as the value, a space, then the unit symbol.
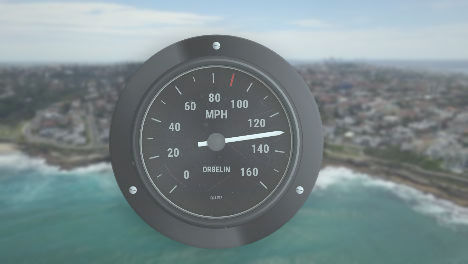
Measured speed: 130 mph
